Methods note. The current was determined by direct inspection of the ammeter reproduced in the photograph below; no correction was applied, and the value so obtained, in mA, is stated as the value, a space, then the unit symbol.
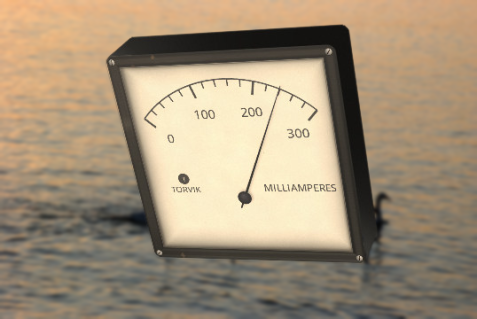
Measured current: 240 mA
